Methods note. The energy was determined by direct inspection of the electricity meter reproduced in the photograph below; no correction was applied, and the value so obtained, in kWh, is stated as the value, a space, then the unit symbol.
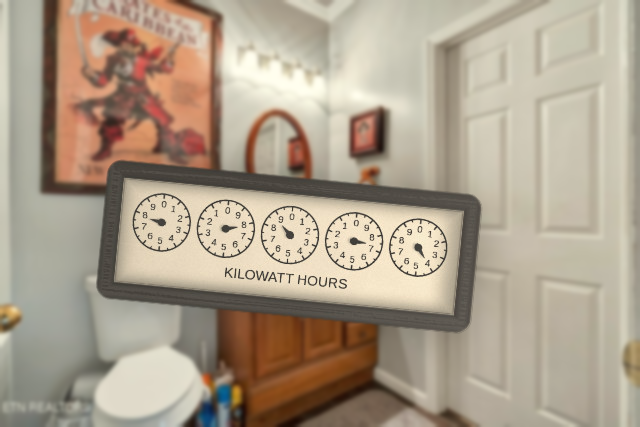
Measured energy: 77874 kWh
